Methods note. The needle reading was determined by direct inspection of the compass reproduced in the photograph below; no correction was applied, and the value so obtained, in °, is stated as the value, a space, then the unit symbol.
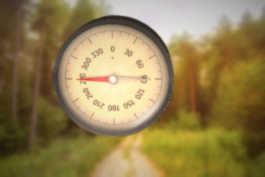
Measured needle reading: 270 °
